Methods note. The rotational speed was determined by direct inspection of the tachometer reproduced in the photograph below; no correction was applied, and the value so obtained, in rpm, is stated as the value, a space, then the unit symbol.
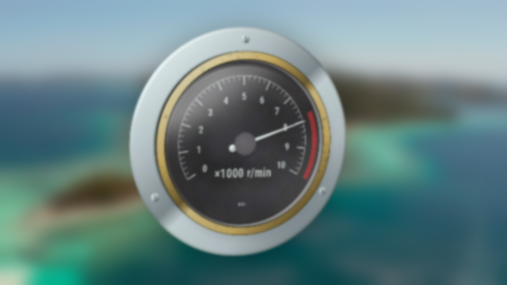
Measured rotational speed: 8000 rpm
